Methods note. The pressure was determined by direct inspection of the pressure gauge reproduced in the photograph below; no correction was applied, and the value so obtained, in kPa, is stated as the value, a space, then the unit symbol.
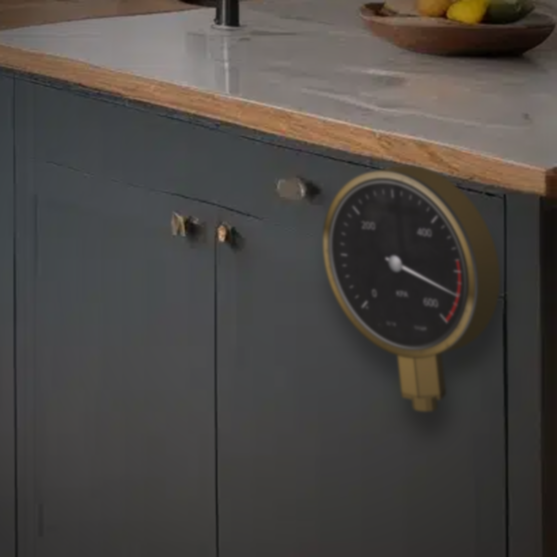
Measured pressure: 540 kPa
